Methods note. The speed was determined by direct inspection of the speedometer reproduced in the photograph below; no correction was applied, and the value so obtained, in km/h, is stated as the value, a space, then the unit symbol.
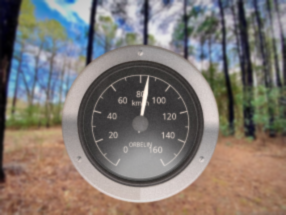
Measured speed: 85 km/h
